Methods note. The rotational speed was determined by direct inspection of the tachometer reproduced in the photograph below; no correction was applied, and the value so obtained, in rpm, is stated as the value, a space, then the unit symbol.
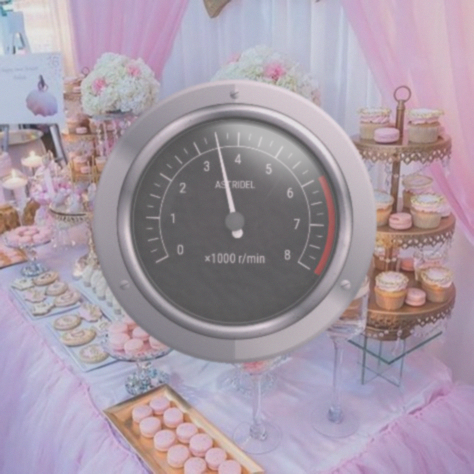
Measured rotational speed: 3500 rpm
